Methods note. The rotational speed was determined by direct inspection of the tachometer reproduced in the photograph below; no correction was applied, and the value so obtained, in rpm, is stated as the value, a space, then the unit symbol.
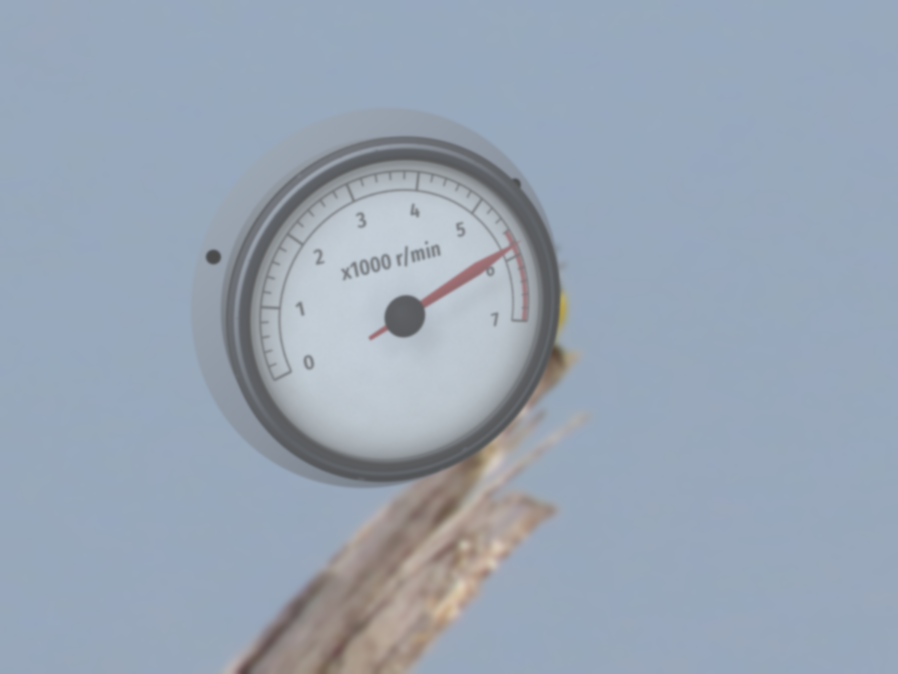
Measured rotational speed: 5800 rpm
